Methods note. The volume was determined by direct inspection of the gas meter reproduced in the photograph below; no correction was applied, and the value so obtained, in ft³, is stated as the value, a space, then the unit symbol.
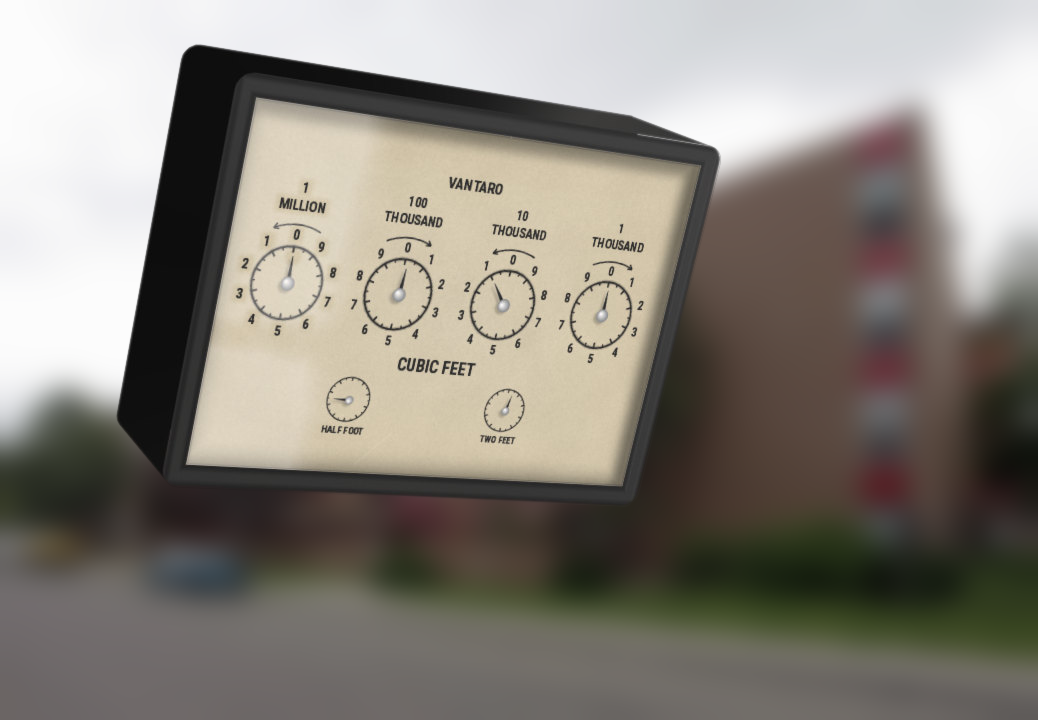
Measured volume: 1000 ft³
